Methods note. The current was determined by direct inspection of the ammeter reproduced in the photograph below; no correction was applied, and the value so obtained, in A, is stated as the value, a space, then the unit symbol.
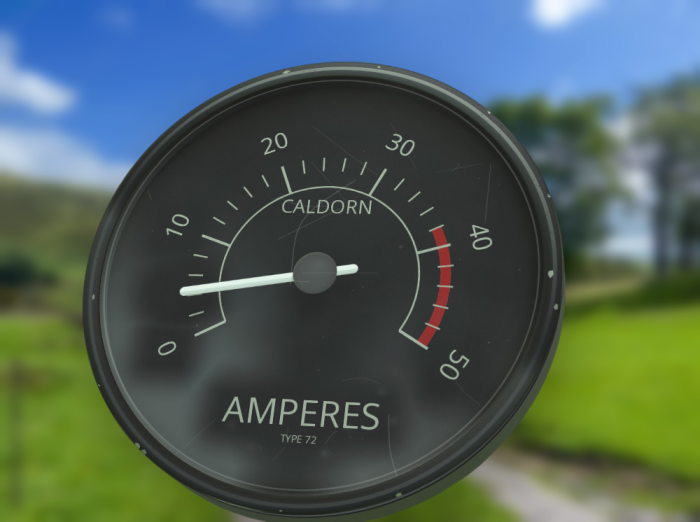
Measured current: 4 A
